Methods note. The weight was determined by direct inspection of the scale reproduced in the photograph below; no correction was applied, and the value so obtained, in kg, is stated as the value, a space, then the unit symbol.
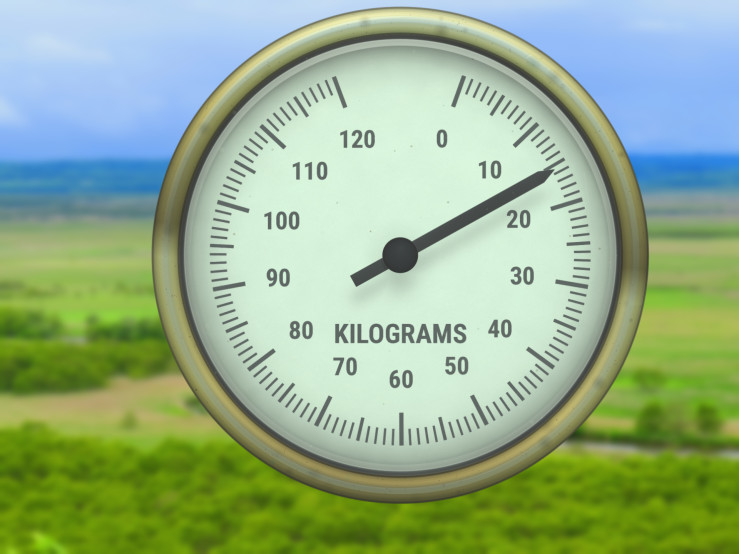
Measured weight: 15.5 kg
